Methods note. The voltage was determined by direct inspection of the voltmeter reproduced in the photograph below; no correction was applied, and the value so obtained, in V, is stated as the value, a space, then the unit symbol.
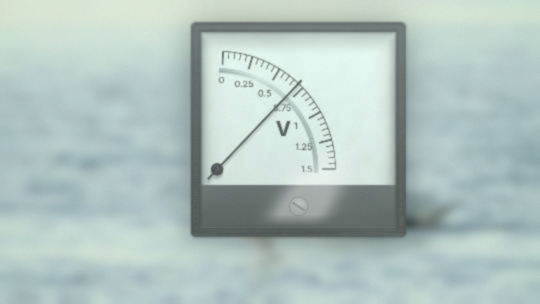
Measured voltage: 0.7 V
